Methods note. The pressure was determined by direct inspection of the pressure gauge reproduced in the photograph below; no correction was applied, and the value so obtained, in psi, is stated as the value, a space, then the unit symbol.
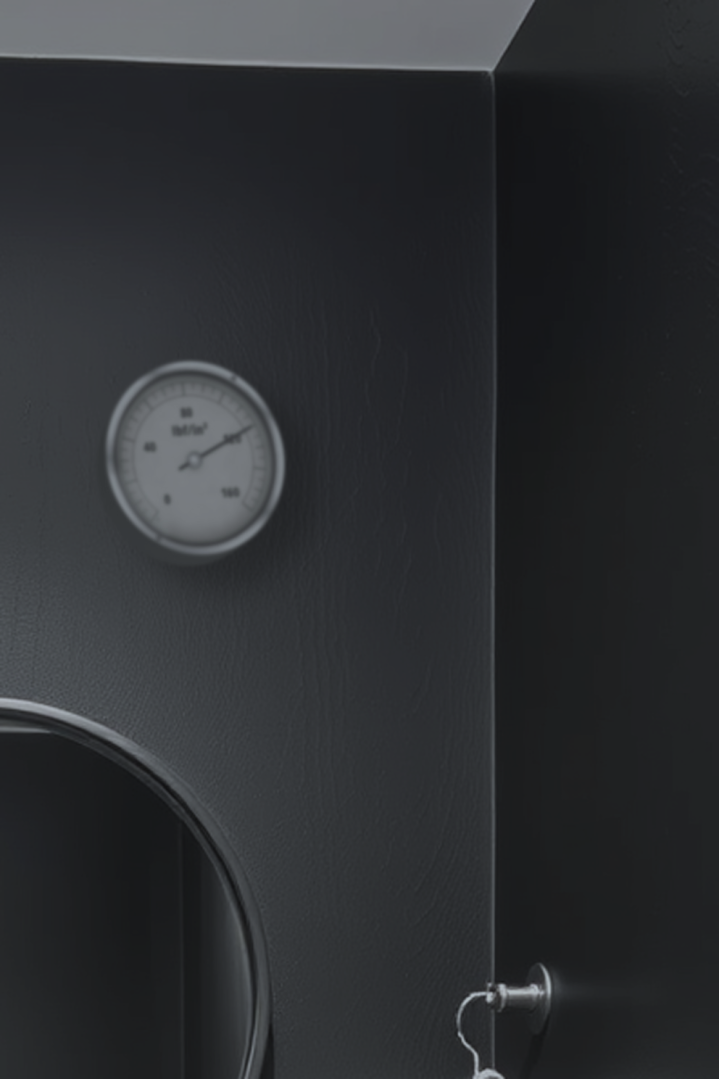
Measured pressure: 120 psi
